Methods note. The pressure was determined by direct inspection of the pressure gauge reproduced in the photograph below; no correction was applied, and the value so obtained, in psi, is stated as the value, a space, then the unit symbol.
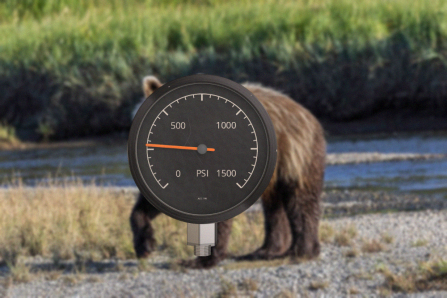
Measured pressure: 275 psi
